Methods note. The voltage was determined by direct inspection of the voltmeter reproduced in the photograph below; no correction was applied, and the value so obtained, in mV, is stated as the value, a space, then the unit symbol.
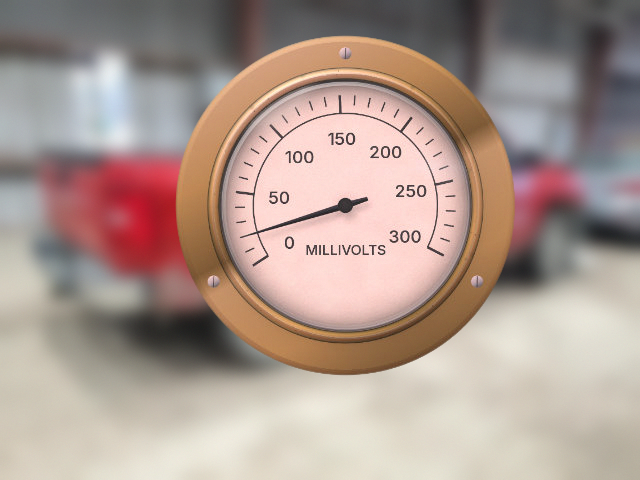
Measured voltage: 20 mV
